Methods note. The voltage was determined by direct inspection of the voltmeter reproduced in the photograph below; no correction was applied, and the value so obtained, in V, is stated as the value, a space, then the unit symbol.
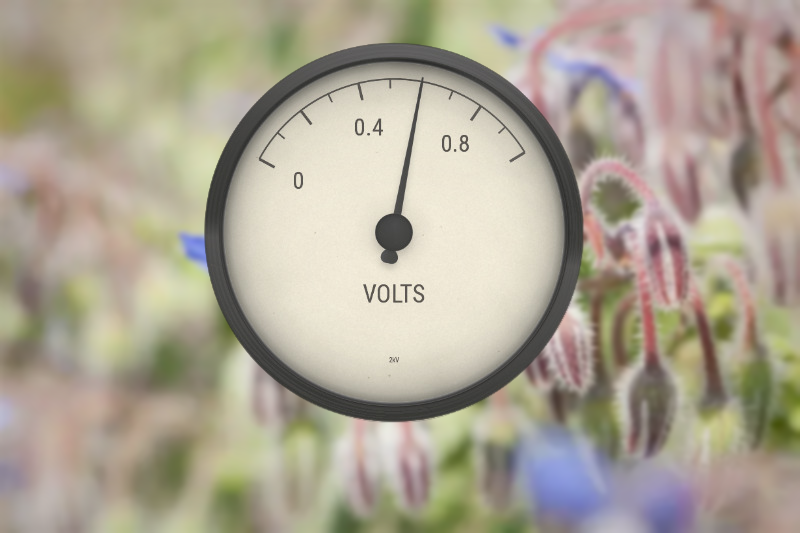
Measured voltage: 0.6 V
